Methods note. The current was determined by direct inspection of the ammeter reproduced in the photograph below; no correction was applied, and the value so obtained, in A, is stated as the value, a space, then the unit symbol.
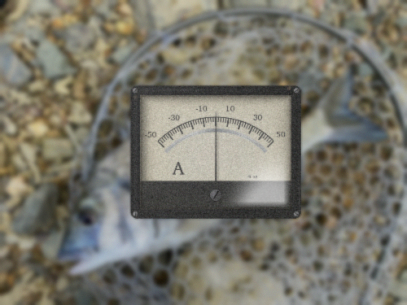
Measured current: 0 A
